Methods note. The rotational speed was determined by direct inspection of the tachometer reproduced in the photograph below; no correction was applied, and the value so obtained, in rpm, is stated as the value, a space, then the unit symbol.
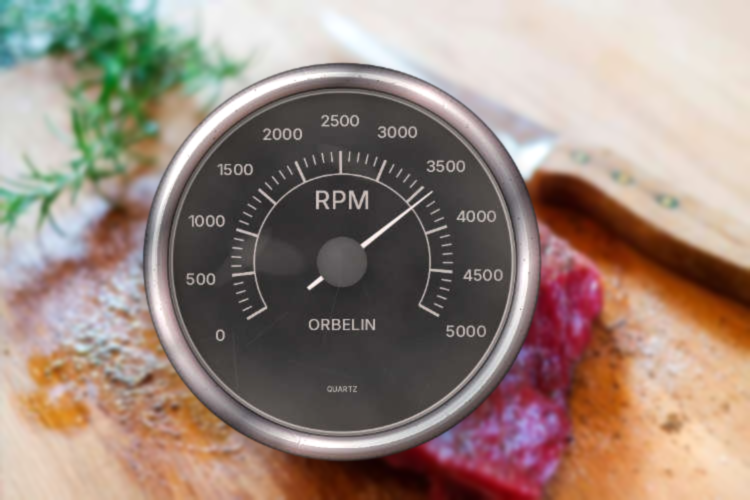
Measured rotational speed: 3600 rpm
